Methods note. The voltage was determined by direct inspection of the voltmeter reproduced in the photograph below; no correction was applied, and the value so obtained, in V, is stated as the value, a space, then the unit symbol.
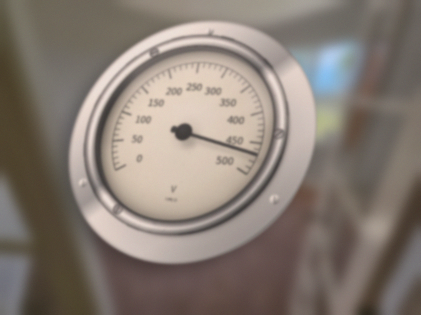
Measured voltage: 470 V
